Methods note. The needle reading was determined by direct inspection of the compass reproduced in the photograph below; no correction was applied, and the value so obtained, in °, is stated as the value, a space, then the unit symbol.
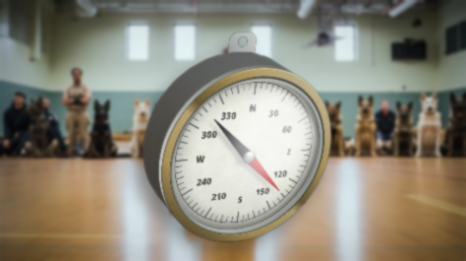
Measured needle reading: 135 °
